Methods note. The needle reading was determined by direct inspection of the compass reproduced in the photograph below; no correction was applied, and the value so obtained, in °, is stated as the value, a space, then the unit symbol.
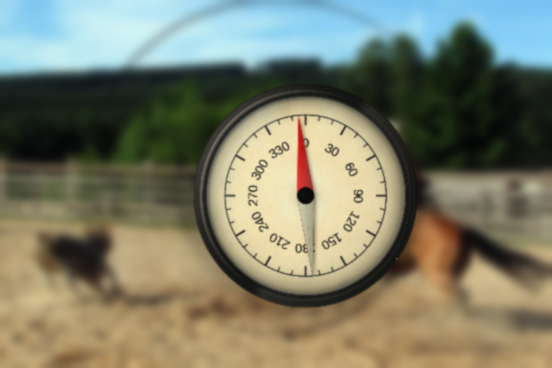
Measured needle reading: 355 °
